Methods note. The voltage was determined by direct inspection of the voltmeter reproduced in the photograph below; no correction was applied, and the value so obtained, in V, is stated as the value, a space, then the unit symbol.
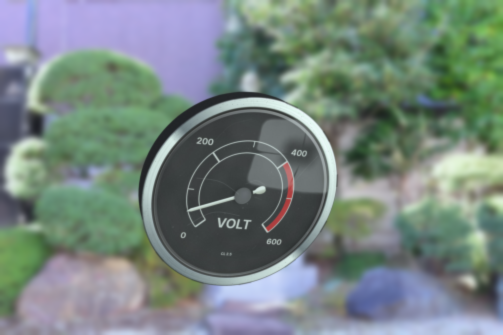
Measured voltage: 50 V
